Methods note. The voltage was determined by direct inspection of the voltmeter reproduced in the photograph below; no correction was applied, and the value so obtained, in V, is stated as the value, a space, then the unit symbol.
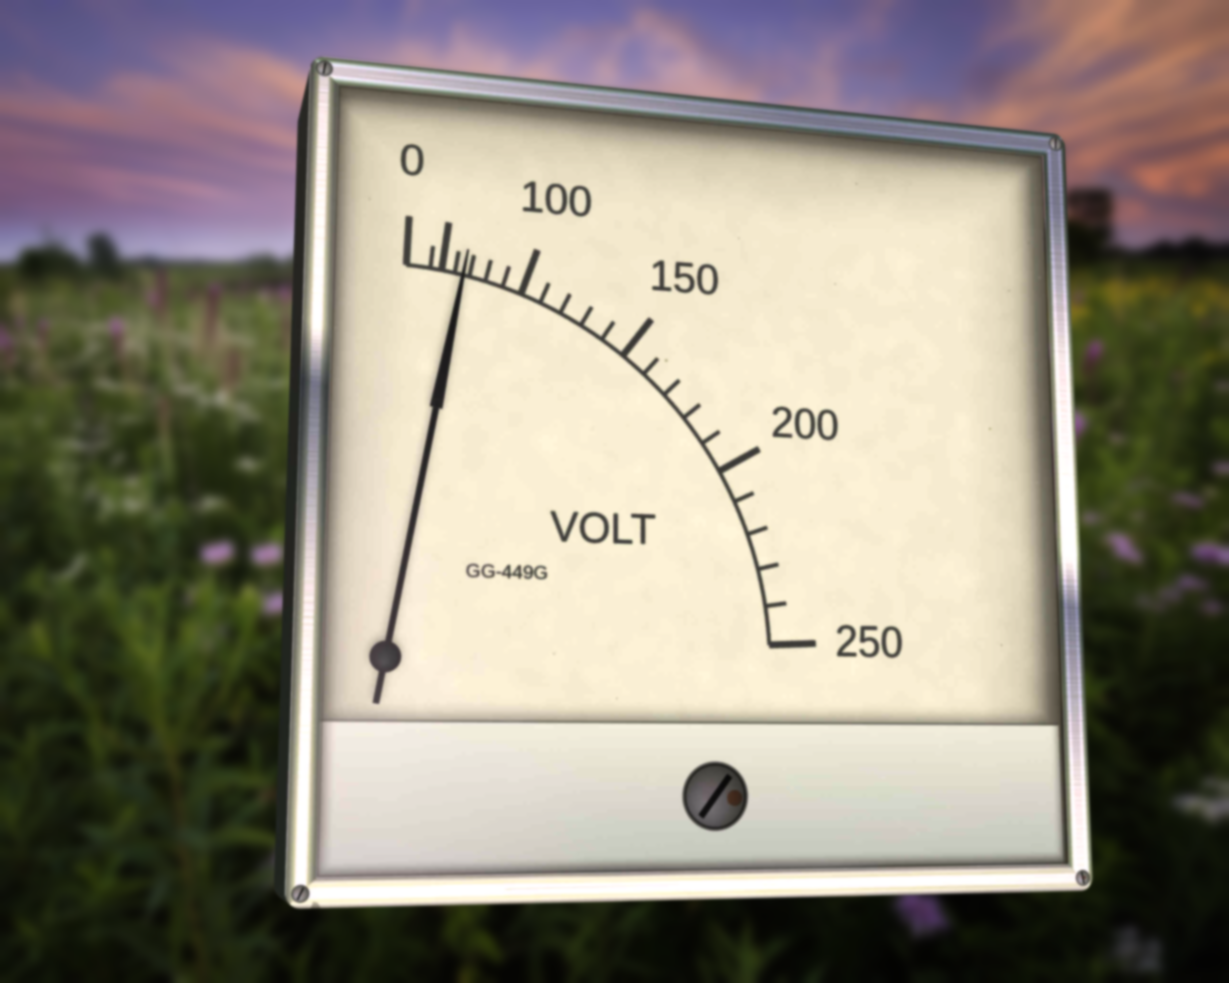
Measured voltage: 65 V
